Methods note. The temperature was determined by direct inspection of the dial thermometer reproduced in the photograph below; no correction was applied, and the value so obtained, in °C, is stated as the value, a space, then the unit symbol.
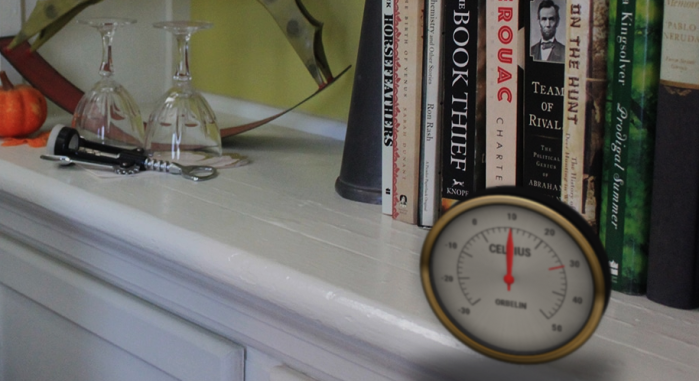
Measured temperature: 10 °C
